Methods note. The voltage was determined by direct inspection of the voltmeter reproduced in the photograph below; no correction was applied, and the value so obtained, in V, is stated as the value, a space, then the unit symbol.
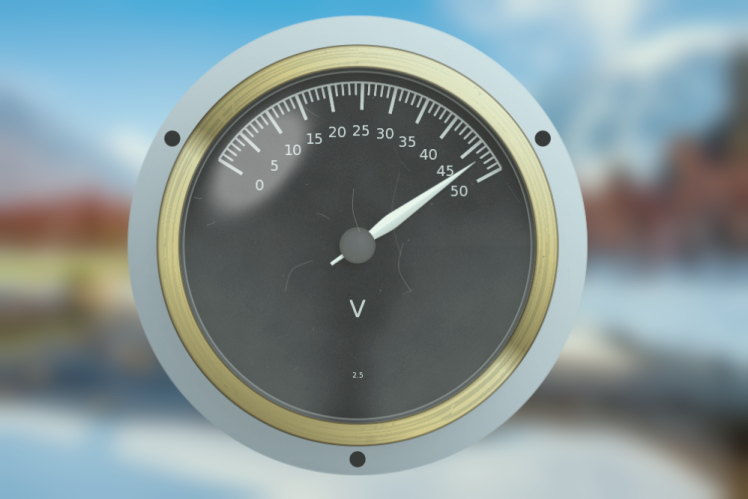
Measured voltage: 47 V
